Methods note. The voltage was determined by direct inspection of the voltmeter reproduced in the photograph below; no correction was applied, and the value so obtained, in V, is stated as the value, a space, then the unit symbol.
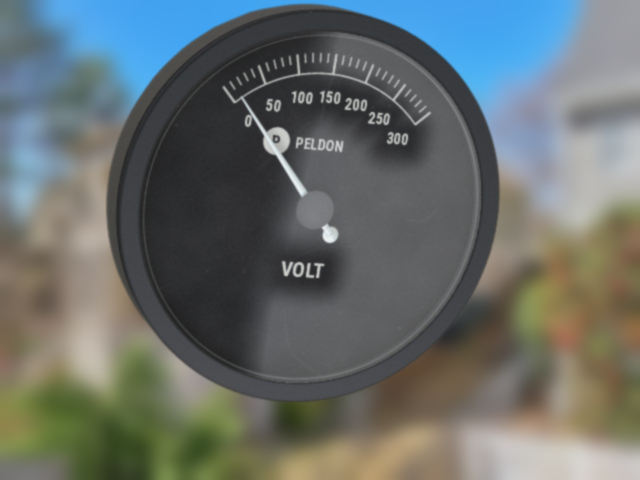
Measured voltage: 10 V
